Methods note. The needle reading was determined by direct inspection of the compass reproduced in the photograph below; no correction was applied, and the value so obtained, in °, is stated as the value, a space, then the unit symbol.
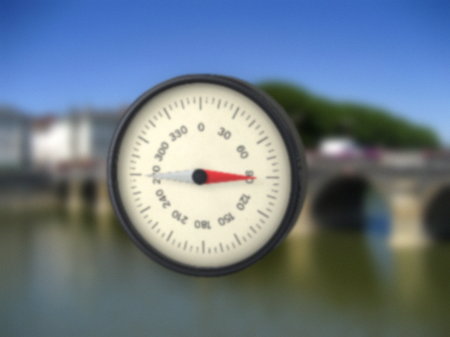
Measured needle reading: 90 °
